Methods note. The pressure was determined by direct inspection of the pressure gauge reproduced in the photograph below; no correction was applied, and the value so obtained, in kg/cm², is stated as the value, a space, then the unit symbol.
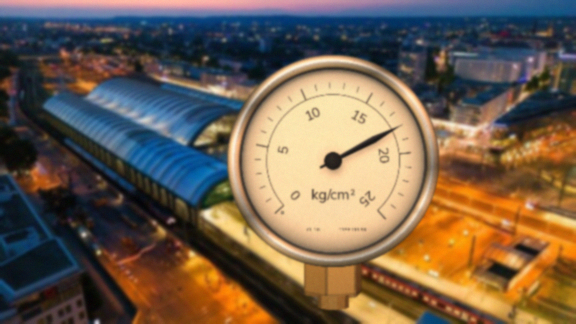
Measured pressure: 18 kg/cm²
